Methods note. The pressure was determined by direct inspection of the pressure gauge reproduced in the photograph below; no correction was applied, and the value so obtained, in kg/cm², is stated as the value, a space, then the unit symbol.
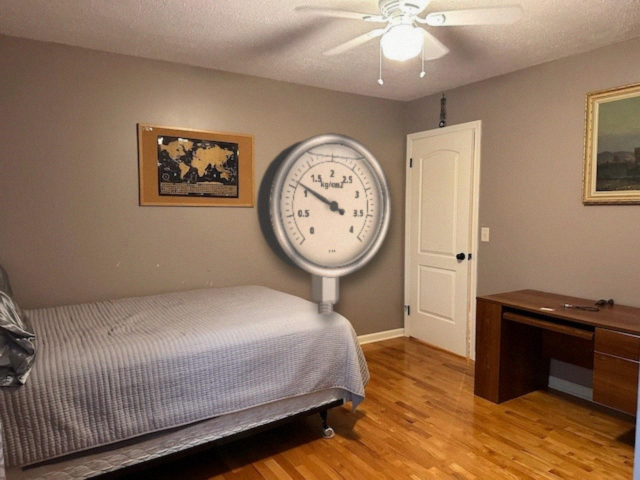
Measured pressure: 1.1 kg/cm²
